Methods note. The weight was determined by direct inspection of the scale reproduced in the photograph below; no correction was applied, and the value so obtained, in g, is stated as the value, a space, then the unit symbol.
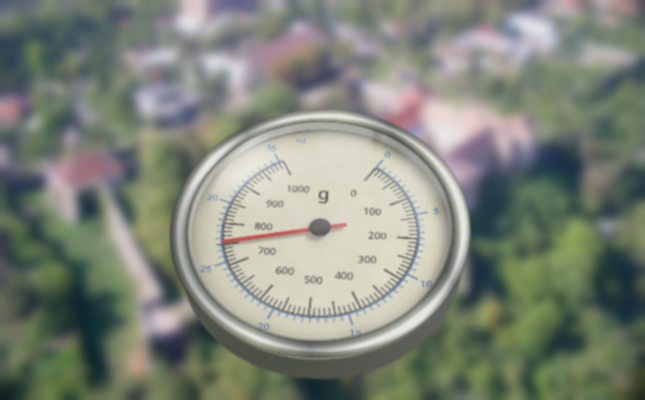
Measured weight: 750 g
